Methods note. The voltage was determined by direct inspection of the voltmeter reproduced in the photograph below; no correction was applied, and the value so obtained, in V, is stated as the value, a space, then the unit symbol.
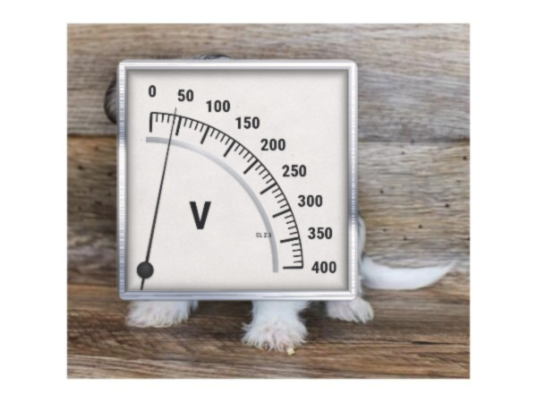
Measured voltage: 40 V
